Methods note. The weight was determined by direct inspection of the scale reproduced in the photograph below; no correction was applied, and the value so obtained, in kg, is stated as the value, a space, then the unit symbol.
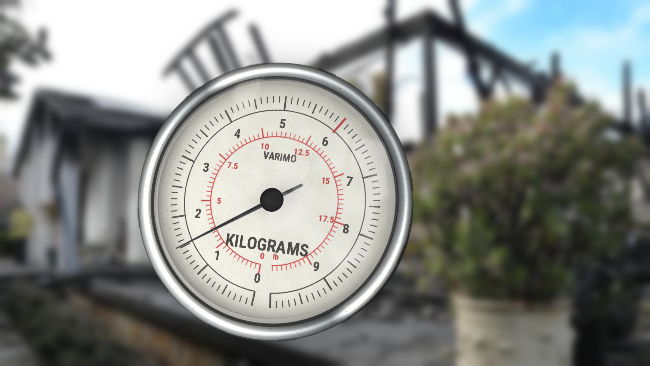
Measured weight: 1.5 kg
